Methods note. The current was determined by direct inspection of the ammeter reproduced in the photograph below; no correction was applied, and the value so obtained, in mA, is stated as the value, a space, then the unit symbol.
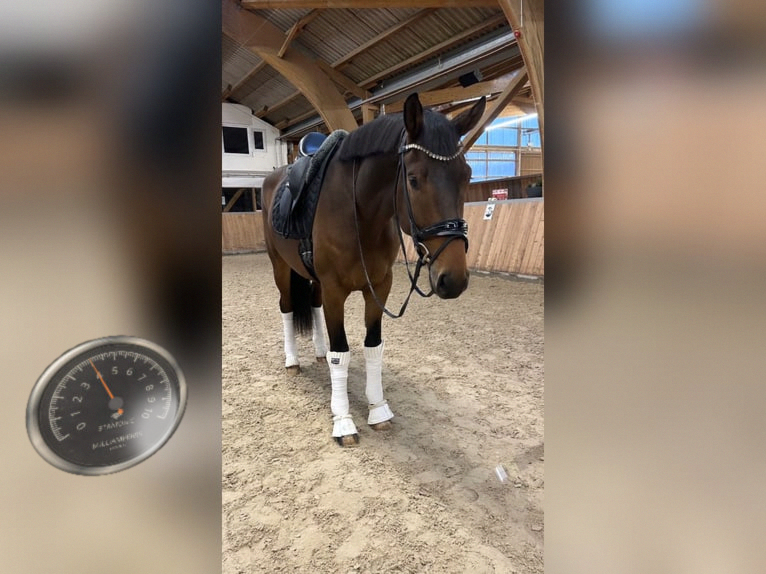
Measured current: 4 mA
